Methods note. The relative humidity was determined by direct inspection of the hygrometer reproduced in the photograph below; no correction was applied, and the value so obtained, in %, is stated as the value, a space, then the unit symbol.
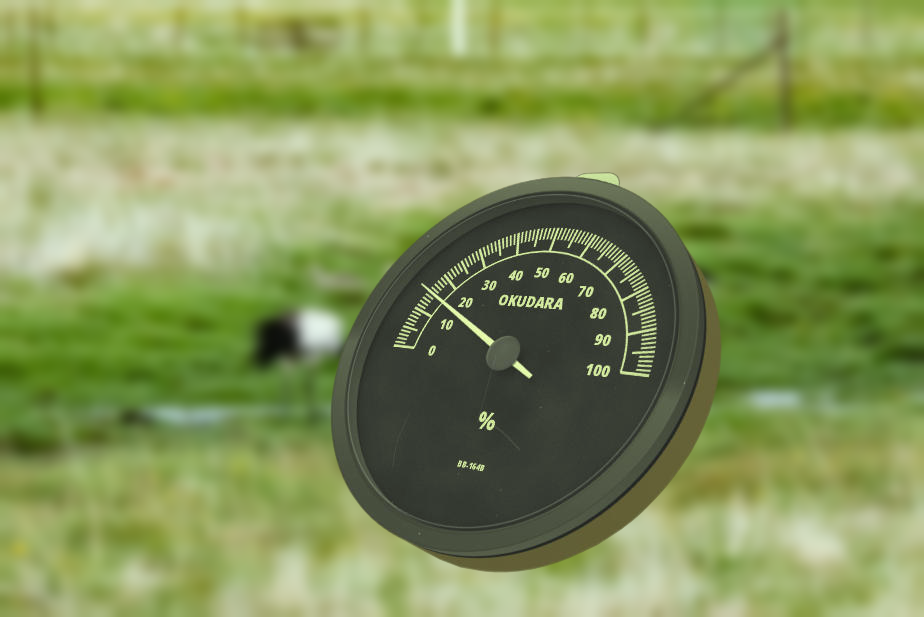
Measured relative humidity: 15 %
